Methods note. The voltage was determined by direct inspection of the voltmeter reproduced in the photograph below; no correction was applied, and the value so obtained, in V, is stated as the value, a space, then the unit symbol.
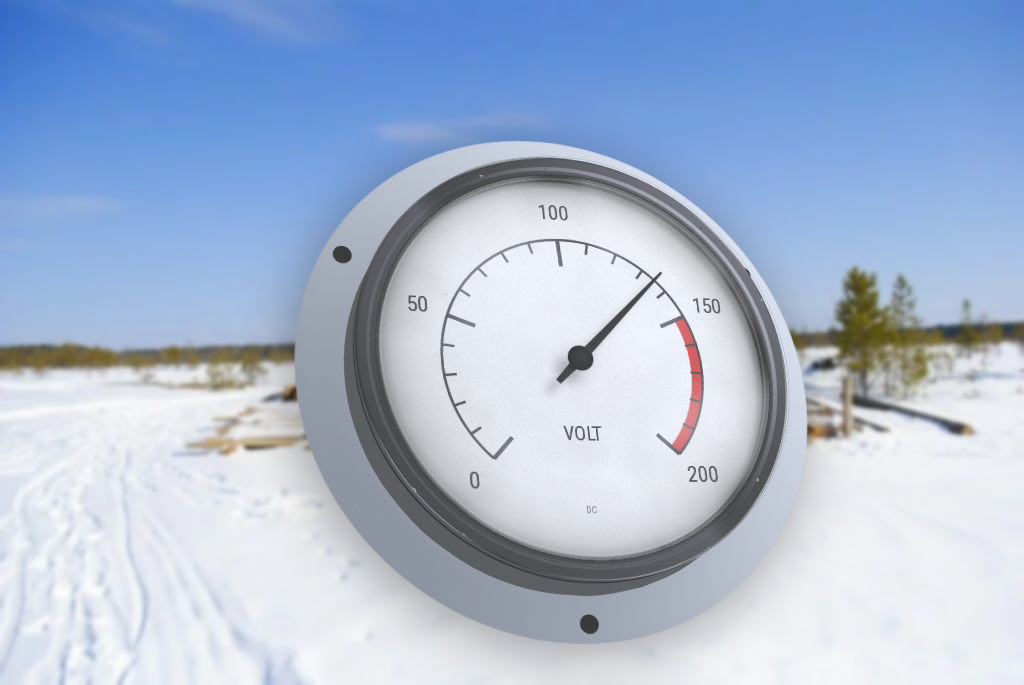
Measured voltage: 135 V
